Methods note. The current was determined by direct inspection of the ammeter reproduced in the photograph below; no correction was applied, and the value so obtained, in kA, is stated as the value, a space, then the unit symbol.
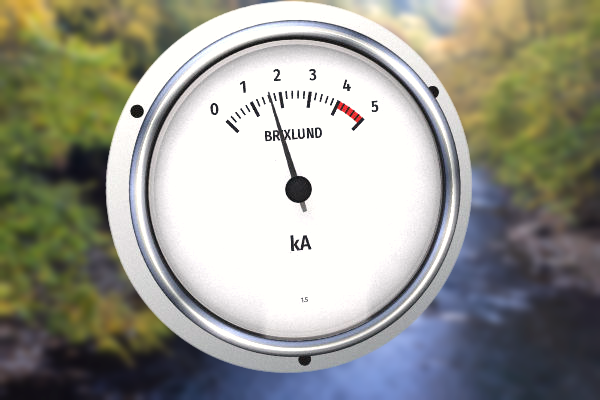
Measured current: 1.6 kA
